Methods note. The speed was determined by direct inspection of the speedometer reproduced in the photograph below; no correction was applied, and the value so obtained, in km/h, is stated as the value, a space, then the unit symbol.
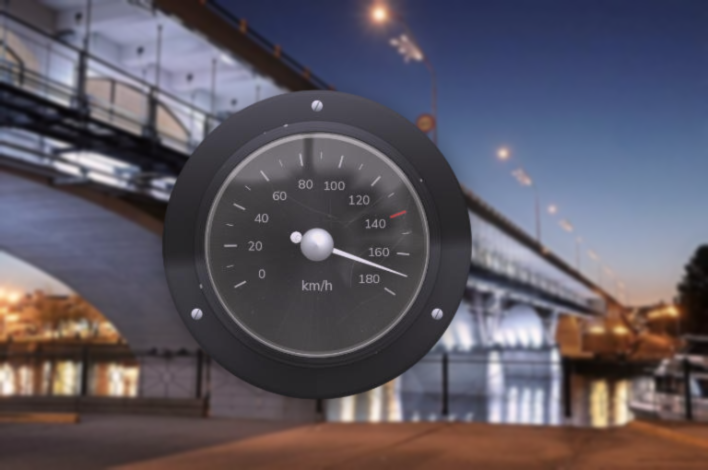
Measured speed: 170 km/h
